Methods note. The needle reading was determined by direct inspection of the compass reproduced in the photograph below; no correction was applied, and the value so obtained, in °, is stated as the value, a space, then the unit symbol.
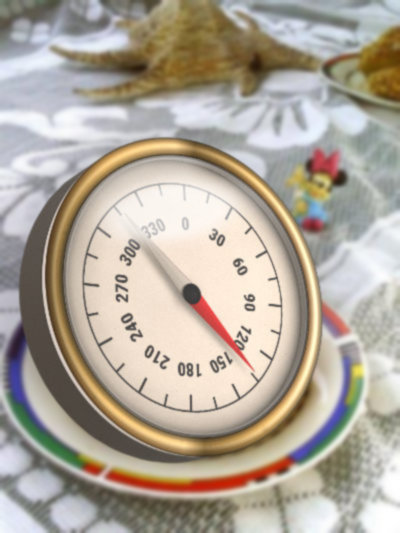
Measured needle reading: 135 °
